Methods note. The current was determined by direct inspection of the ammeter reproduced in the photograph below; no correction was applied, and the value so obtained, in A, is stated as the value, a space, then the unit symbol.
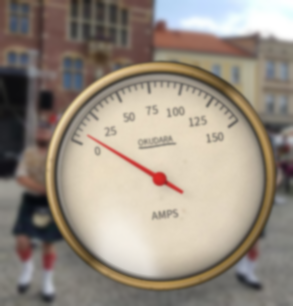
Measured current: 10 A
